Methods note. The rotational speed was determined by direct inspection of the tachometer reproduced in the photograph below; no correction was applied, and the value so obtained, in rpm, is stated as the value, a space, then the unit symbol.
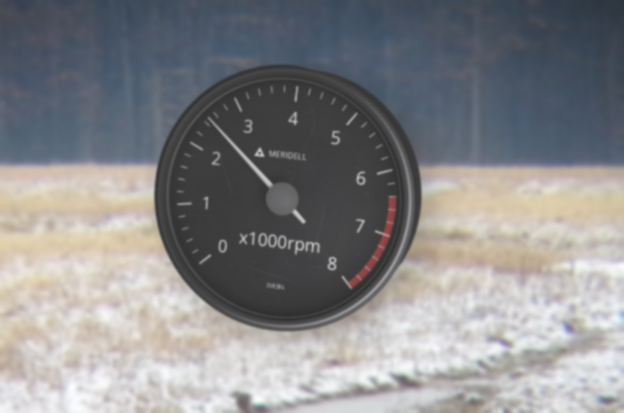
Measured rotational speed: 2500 rpm
